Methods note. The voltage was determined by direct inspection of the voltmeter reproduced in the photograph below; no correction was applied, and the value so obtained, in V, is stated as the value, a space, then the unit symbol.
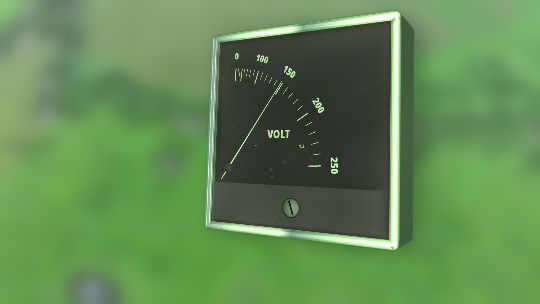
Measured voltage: 150 V
